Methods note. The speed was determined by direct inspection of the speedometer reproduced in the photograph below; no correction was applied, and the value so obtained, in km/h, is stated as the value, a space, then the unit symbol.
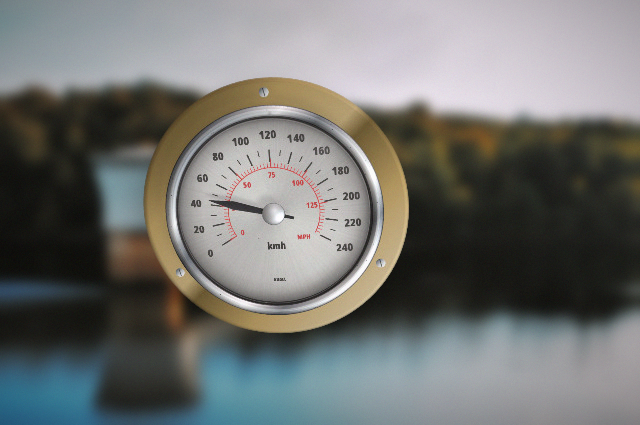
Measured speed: 45 km/h
